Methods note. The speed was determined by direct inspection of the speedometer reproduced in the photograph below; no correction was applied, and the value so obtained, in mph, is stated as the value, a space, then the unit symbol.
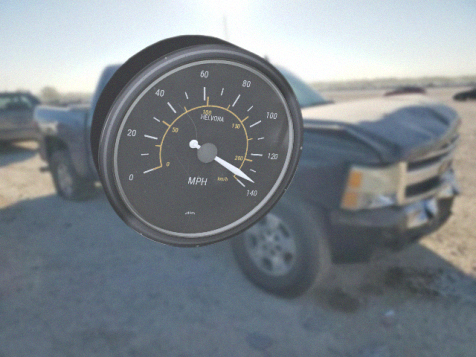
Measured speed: 135 mph
